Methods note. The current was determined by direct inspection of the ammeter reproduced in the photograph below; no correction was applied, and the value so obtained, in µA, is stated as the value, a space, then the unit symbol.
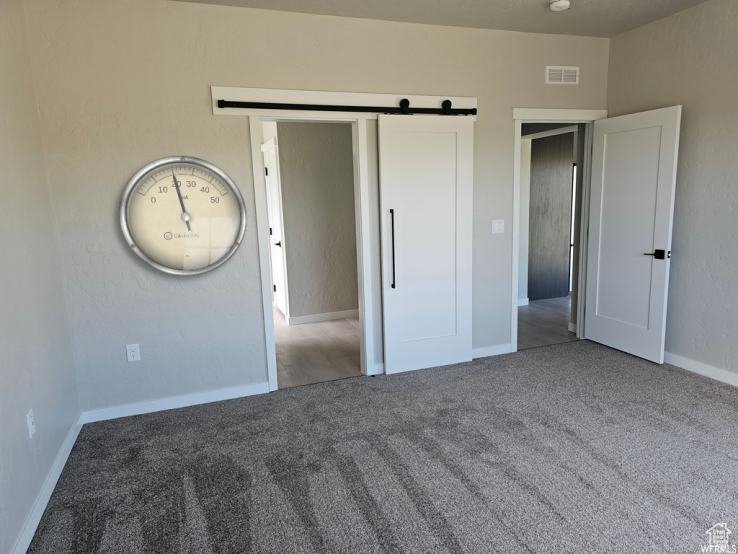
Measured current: 20 µA
